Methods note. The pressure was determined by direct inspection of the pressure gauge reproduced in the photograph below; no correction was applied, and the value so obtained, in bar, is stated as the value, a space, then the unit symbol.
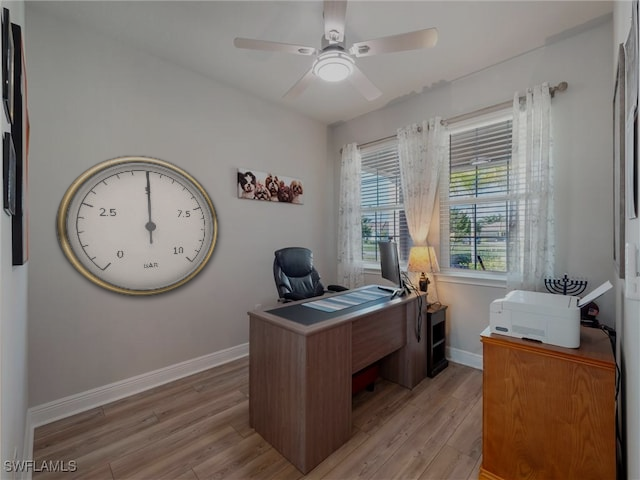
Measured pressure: 5 bar
